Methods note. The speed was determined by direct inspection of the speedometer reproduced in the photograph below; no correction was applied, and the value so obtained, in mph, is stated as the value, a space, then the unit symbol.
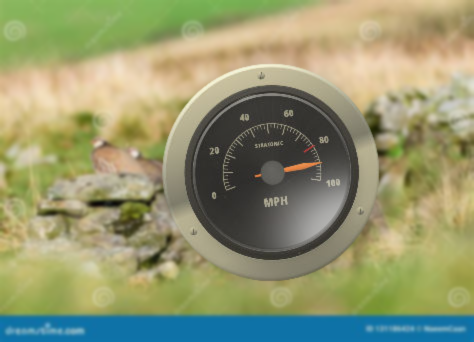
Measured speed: 90 mph
